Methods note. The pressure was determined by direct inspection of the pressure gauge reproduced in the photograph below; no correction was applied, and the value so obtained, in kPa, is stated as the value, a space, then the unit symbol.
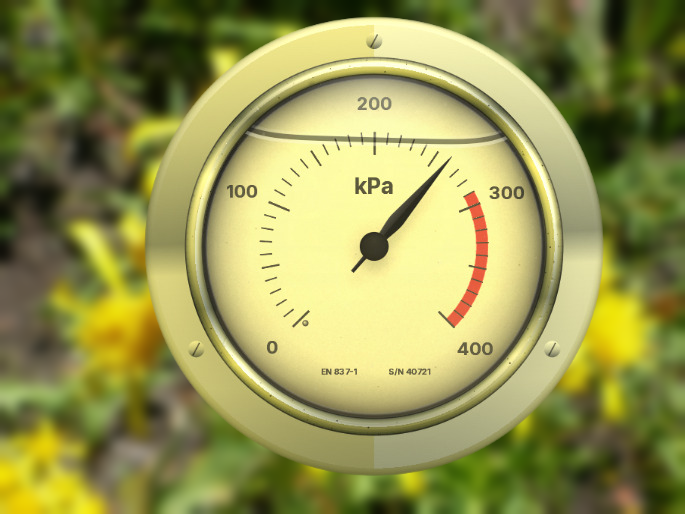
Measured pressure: 260 kPa
